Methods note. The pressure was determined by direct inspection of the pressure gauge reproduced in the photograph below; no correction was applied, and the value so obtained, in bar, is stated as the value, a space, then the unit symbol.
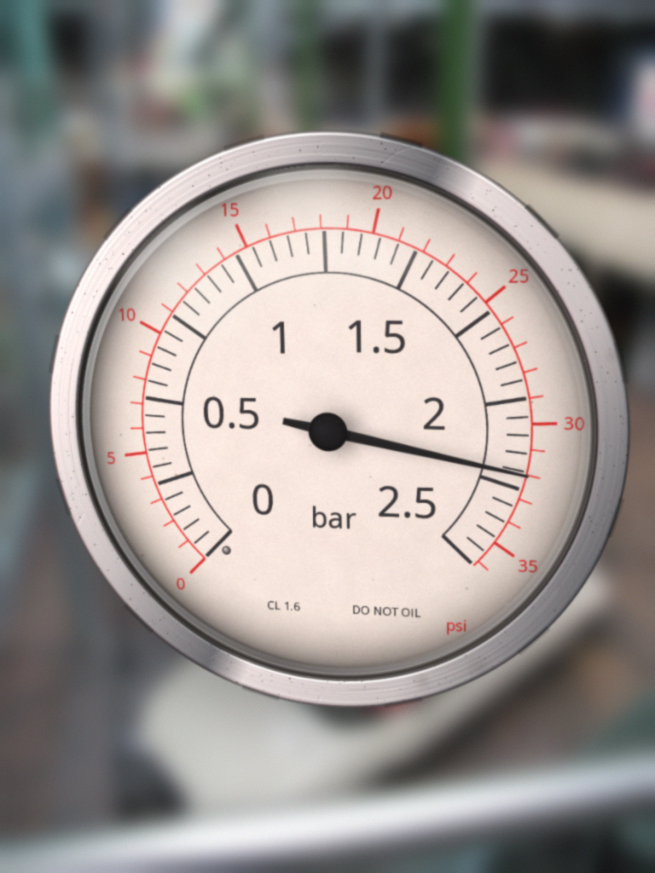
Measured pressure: 2.2 bar
